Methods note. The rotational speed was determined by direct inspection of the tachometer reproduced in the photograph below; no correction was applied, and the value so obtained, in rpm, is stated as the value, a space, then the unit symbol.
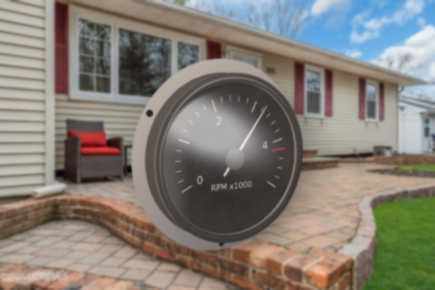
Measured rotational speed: 3200 rpm
